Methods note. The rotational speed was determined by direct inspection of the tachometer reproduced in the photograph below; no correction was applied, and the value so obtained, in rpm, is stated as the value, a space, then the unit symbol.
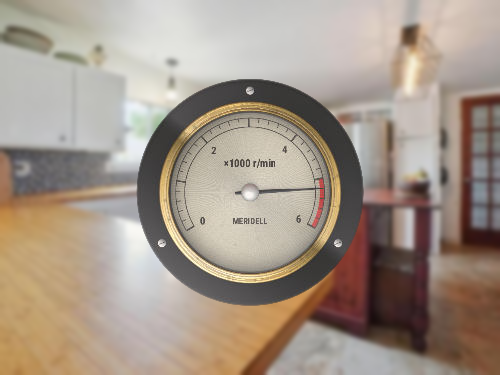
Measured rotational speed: 5200 rpm
